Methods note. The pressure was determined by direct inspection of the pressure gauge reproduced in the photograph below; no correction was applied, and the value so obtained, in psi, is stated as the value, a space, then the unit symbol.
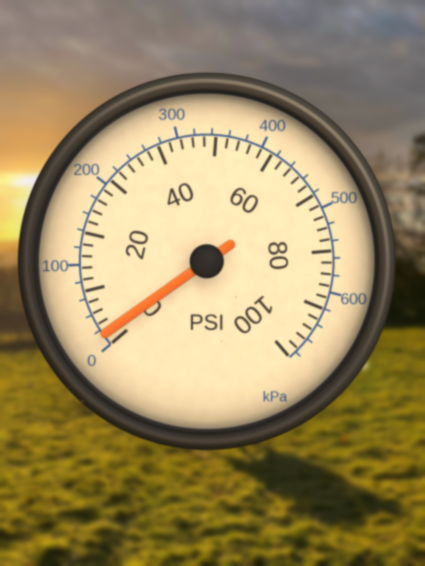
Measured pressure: 2 psi
